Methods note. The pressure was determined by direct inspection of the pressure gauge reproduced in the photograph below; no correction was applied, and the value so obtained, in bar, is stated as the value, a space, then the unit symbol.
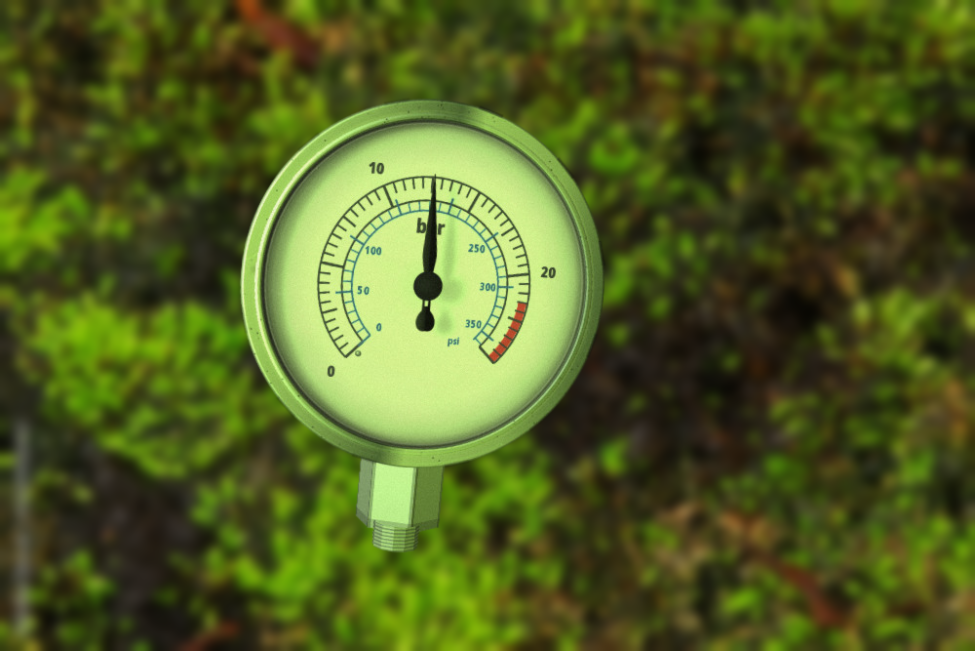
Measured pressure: 12.5 bar
